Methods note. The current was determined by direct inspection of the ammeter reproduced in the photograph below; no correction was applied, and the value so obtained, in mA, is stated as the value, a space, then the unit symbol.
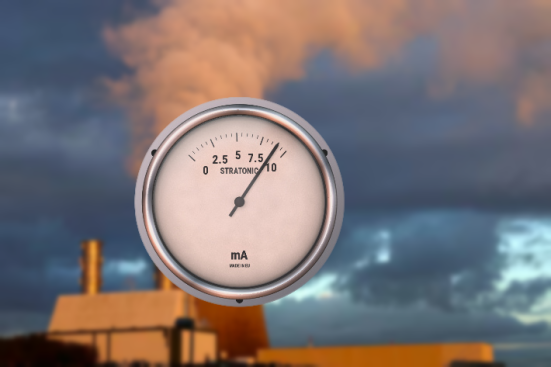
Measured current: 9 mA
